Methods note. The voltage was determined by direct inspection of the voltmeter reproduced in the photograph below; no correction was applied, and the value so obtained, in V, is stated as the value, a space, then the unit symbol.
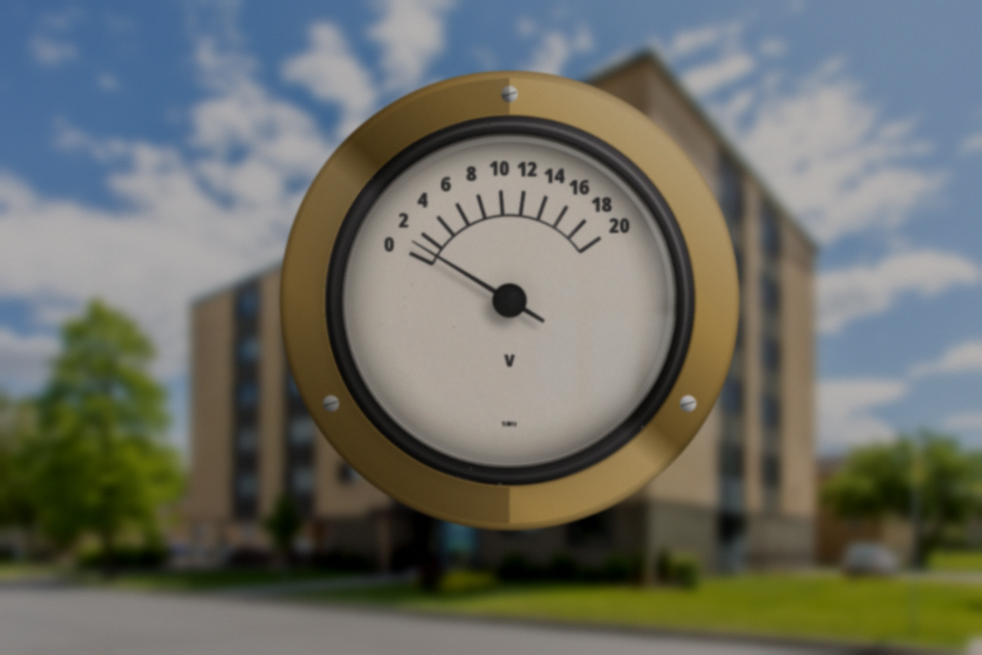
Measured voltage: 1 V
